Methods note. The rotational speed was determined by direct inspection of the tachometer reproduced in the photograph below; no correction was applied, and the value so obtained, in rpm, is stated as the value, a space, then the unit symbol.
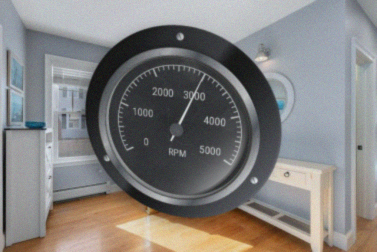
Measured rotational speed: 3000 rpm
